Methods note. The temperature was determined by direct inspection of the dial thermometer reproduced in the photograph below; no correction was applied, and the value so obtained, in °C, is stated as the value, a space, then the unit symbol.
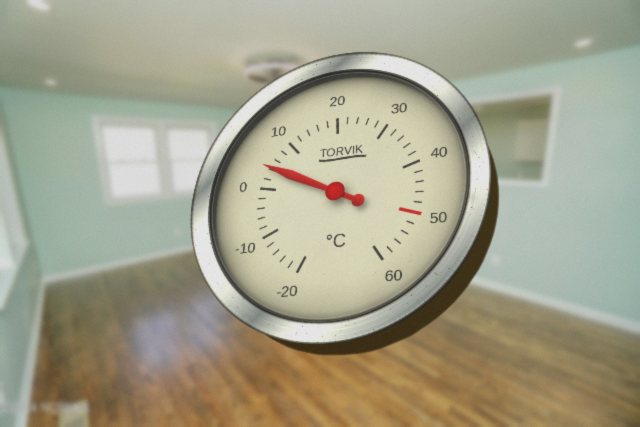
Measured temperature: 4 °C
